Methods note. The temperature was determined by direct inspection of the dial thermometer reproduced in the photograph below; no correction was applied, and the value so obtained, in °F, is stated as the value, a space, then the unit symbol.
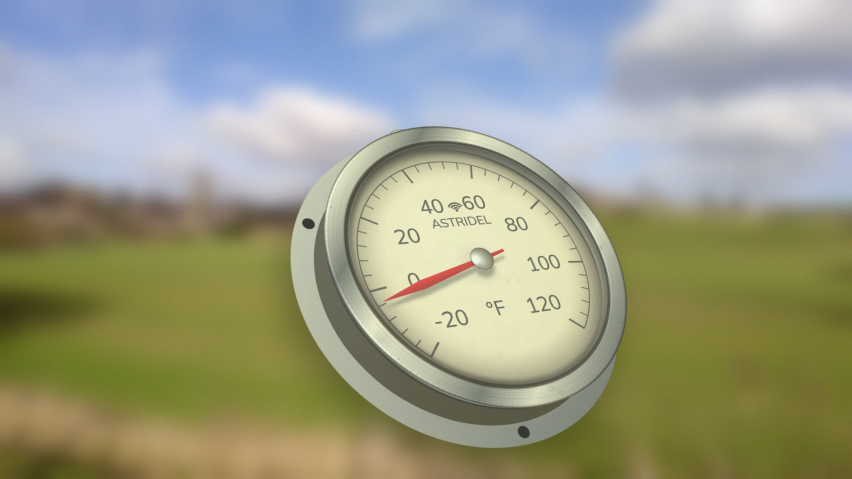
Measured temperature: -4 °F
